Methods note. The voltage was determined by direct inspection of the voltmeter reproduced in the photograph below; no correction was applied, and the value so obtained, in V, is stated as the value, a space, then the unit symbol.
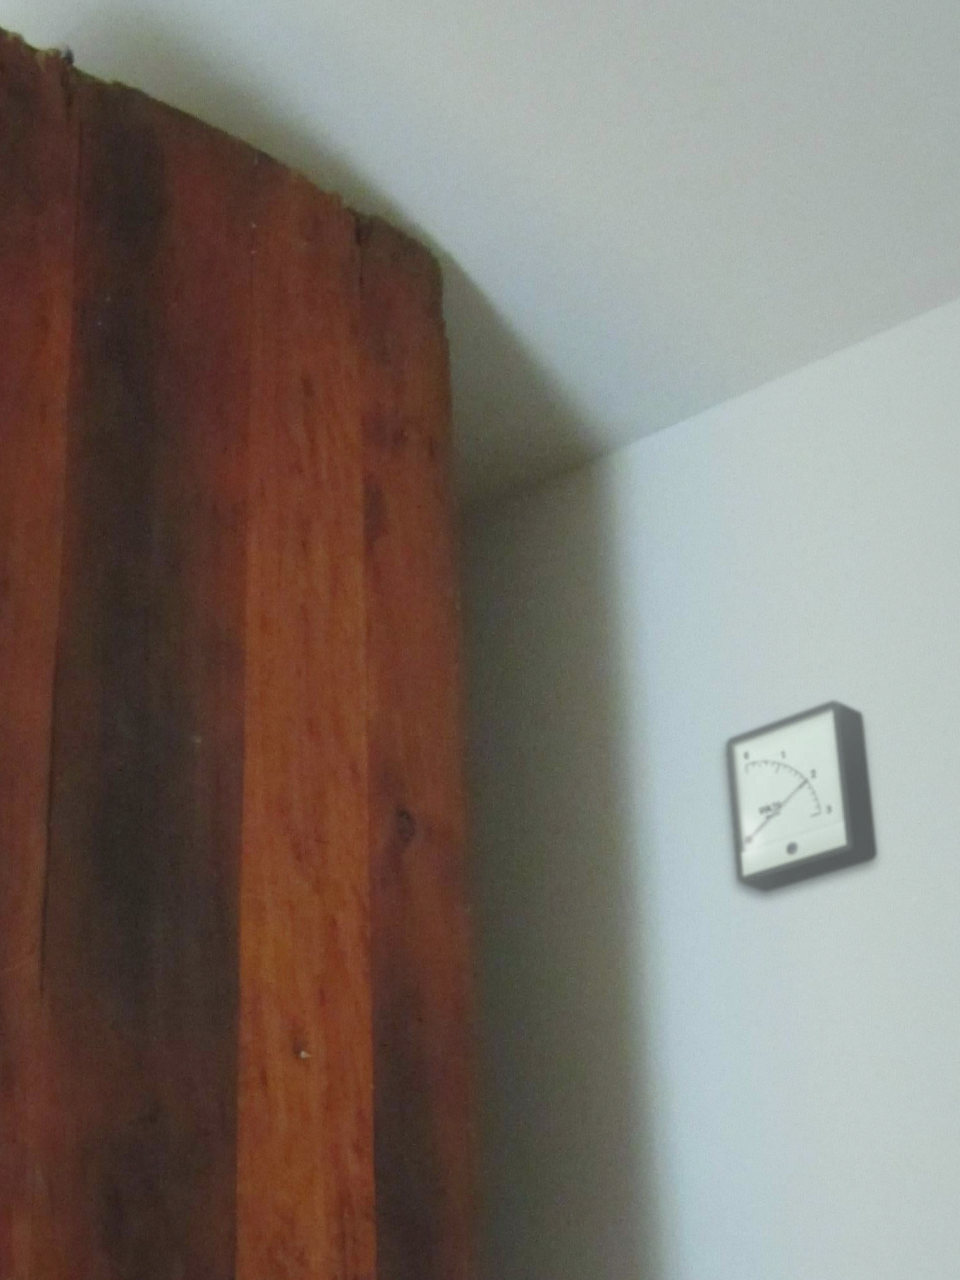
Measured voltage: 2 V
